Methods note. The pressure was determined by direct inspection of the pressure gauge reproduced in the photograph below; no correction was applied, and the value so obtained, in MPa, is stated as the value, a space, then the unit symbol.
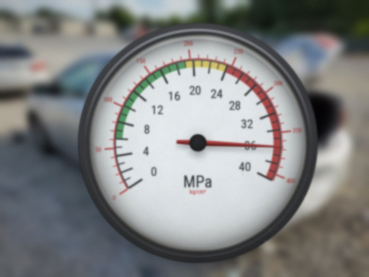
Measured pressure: 36 MPa
